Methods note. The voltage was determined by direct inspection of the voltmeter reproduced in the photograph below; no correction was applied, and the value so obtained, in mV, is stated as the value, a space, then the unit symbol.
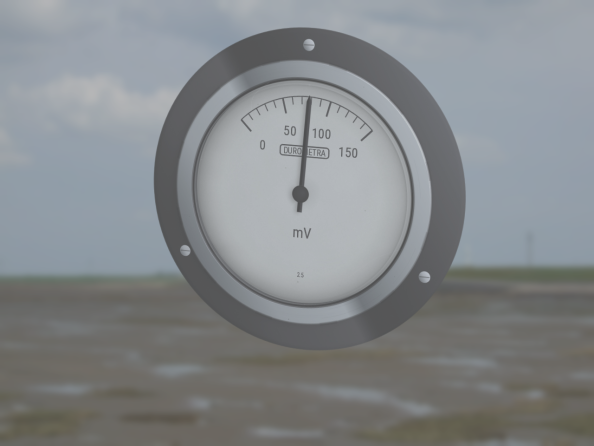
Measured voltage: 80 mV
